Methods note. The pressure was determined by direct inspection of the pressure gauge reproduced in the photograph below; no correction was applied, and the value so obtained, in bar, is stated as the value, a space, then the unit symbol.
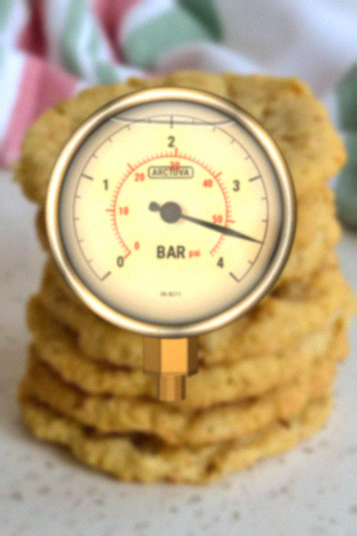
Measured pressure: 3.6 bar
